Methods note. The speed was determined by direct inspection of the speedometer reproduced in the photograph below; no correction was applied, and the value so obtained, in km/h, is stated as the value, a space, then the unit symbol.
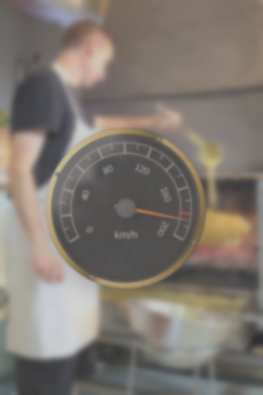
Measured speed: 185 km/h
